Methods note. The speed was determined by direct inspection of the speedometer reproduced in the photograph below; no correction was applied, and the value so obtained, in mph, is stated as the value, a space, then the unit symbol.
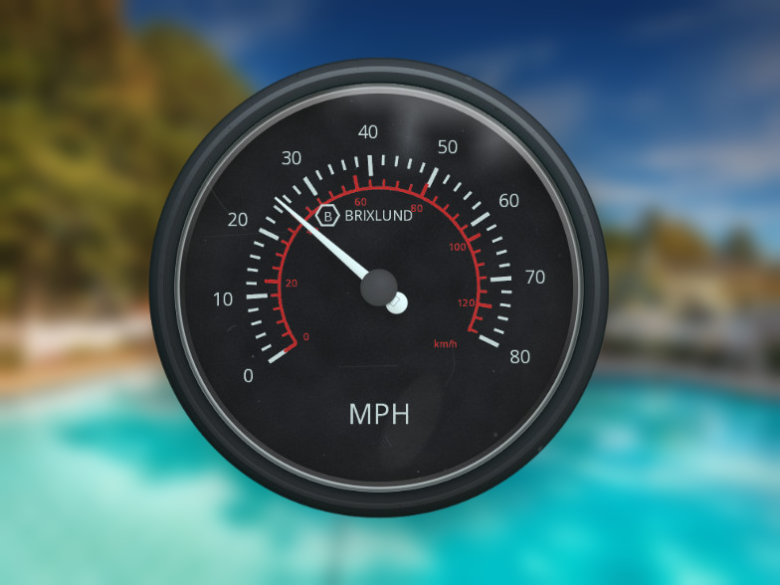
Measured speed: 25 mph
